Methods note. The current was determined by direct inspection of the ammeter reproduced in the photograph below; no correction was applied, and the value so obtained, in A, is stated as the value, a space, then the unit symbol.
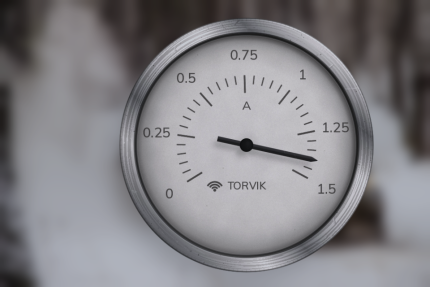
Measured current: 1.4 A
